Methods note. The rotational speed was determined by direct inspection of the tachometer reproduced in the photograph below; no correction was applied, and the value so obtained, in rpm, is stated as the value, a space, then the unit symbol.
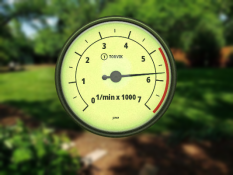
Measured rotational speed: 5750 rpm
